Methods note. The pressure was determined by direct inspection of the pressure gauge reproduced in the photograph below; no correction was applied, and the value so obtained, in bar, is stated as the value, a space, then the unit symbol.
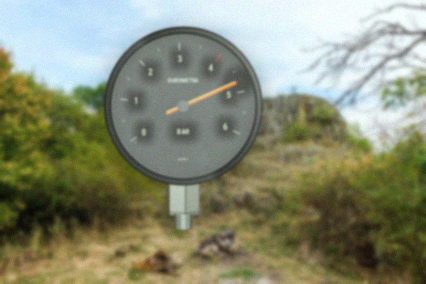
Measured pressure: 4.75 bar
